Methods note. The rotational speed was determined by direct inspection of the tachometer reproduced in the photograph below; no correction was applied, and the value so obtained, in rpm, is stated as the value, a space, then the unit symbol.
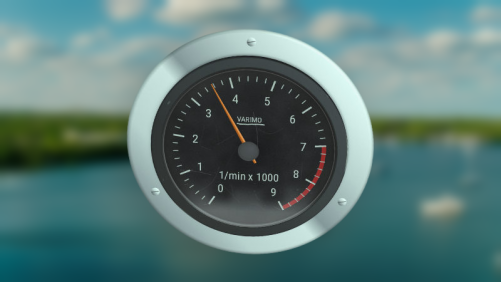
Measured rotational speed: 3600 rpm
